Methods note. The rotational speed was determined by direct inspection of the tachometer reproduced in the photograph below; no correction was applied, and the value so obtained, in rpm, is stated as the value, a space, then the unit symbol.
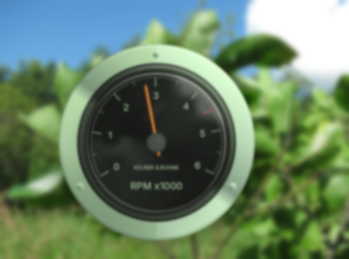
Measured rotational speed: 2750 rpm
